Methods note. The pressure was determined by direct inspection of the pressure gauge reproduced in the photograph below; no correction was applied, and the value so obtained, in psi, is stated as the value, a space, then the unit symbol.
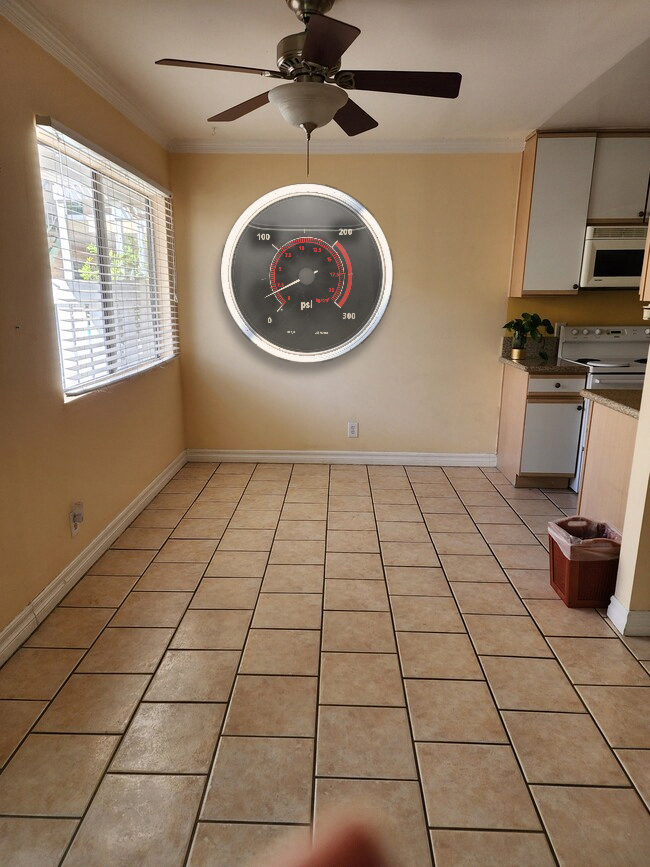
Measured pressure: 25 psi
